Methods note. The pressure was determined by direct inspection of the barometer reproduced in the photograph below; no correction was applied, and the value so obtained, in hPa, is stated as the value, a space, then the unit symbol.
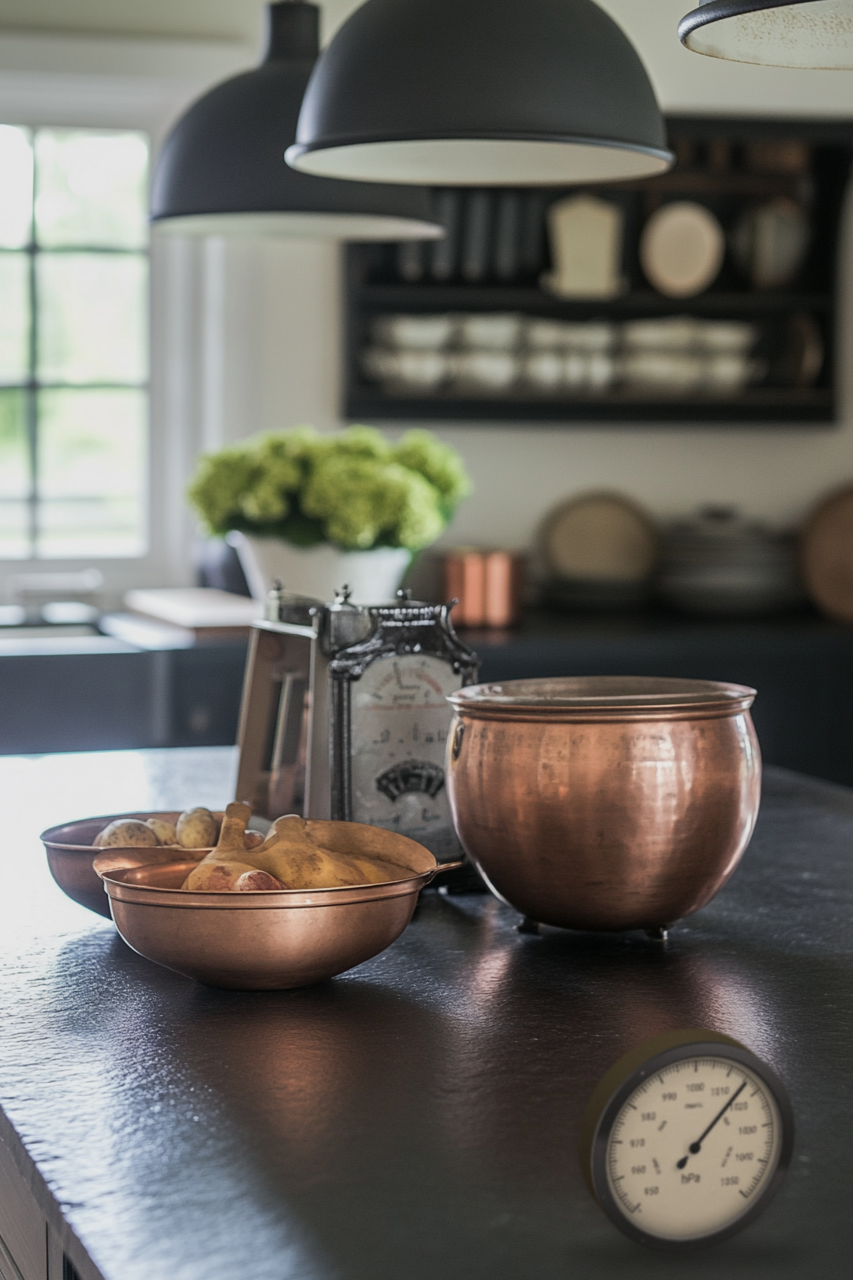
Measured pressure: 1015 hPa
